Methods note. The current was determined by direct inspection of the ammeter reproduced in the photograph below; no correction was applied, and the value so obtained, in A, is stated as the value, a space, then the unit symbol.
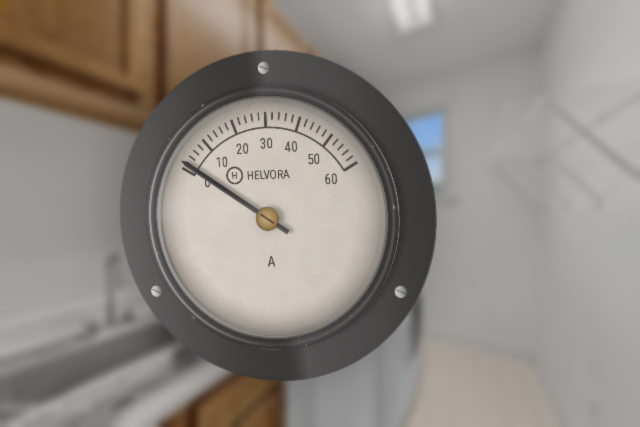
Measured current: 2 A
